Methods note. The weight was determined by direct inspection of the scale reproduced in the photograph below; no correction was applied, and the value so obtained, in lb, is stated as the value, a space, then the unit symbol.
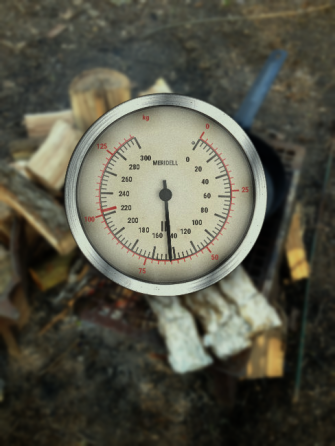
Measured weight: 144 lb
